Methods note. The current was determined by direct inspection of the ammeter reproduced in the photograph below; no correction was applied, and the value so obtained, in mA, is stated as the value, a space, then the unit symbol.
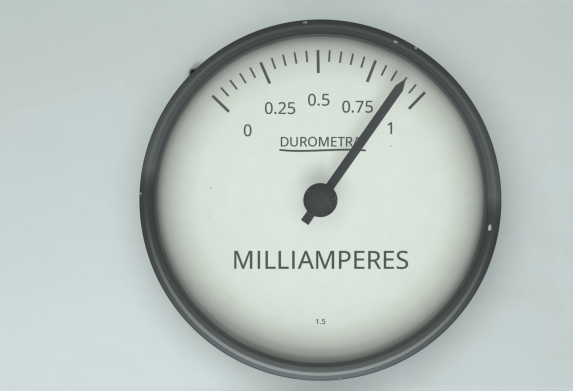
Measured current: 0.9 mA
